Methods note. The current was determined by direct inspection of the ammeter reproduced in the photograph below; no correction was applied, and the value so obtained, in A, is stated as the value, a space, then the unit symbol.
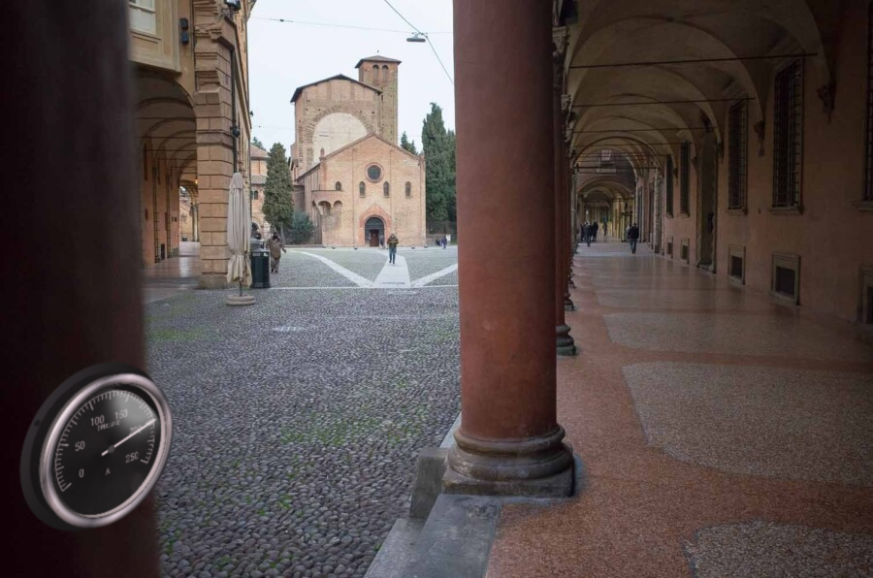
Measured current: 200 A
